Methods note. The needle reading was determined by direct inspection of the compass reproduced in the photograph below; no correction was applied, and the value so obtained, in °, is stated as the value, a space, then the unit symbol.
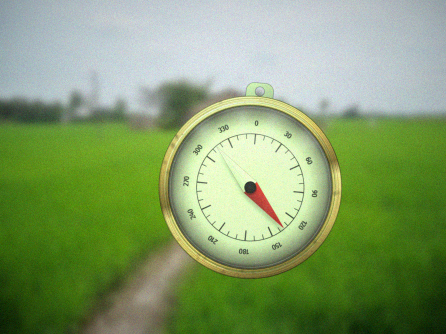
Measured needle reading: 135 °
